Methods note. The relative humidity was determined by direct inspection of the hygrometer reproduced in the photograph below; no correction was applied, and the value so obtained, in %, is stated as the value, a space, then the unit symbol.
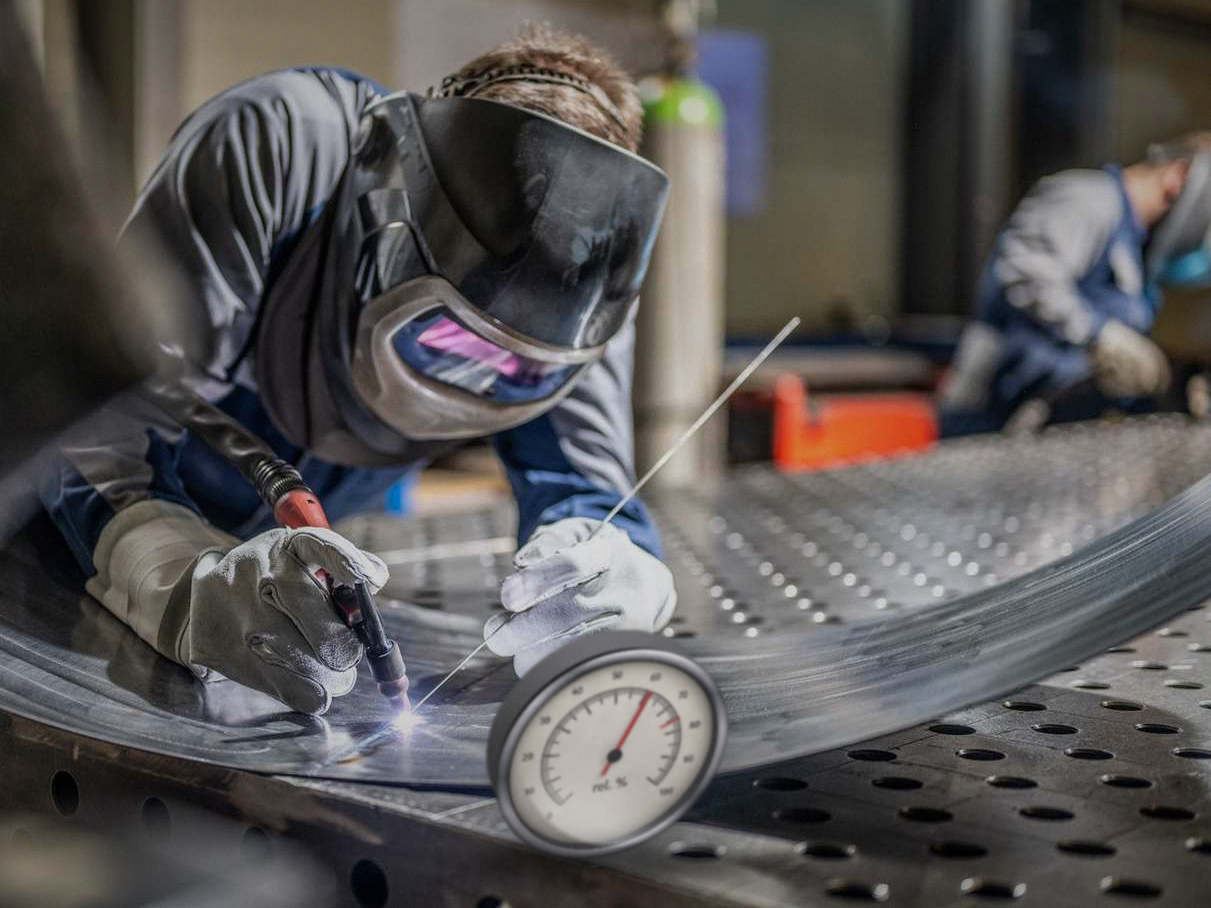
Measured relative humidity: 60 %
